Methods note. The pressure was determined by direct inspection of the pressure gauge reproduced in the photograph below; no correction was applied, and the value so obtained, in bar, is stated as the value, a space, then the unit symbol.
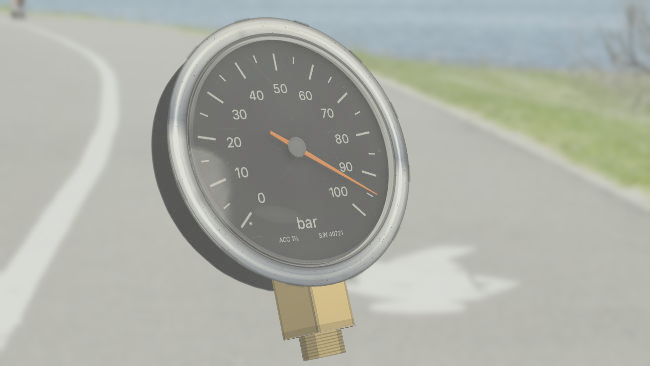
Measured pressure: 95 bar
